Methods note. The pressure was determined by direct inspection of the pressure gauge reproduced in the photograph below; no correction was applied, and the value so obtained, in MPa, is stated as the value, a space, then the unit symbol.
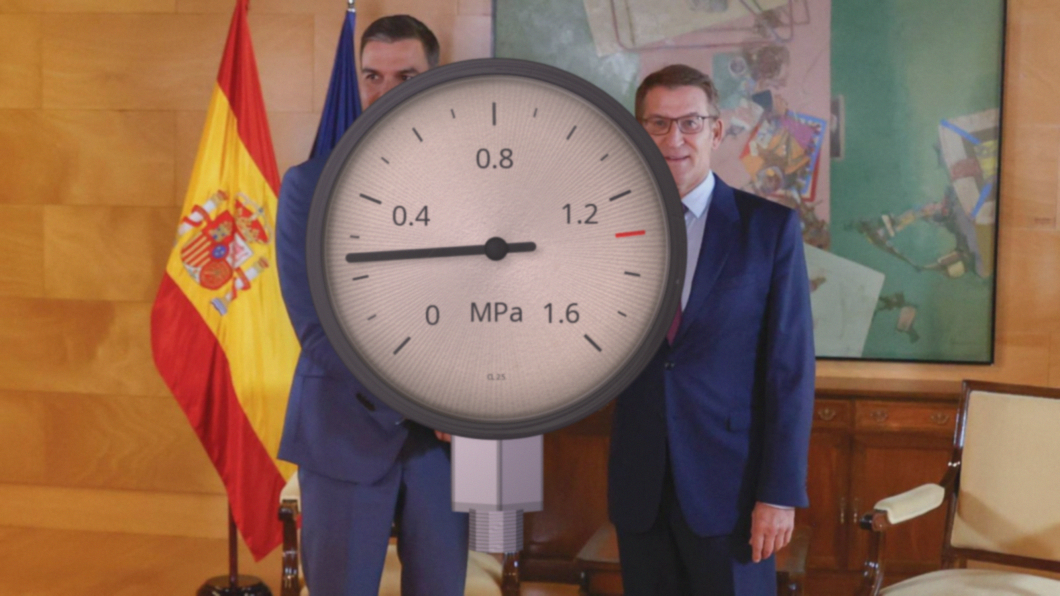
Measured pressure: 0.25 MPa
